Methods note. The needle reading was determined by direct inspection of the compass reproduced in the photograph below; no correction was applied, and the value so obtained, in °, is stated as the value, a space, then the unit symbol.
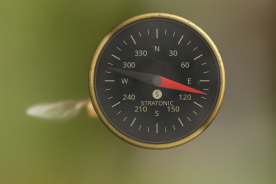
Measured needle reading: 105 °
